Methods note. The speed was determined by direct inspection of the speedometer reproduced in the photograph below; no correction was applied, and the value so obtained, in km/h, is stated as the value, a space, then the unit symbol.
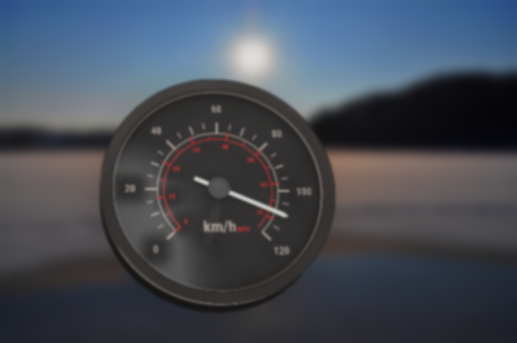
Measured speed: 110 km/h
